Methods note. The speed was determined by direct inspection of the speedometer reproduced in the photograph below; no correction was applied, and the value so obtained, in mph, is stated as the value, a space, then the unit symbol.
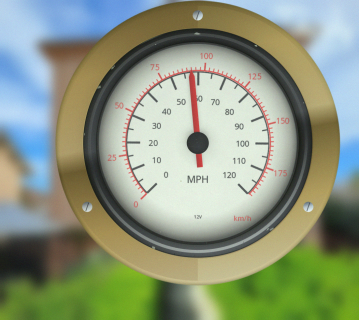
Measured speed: 57.5 mph
